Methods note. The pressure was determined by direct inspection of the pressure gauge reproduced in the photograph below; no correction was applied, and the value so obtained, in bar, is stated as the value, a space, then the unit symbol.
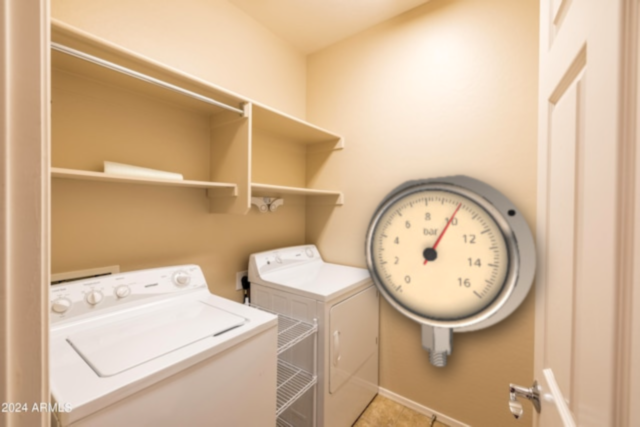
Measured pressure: 10 bar
